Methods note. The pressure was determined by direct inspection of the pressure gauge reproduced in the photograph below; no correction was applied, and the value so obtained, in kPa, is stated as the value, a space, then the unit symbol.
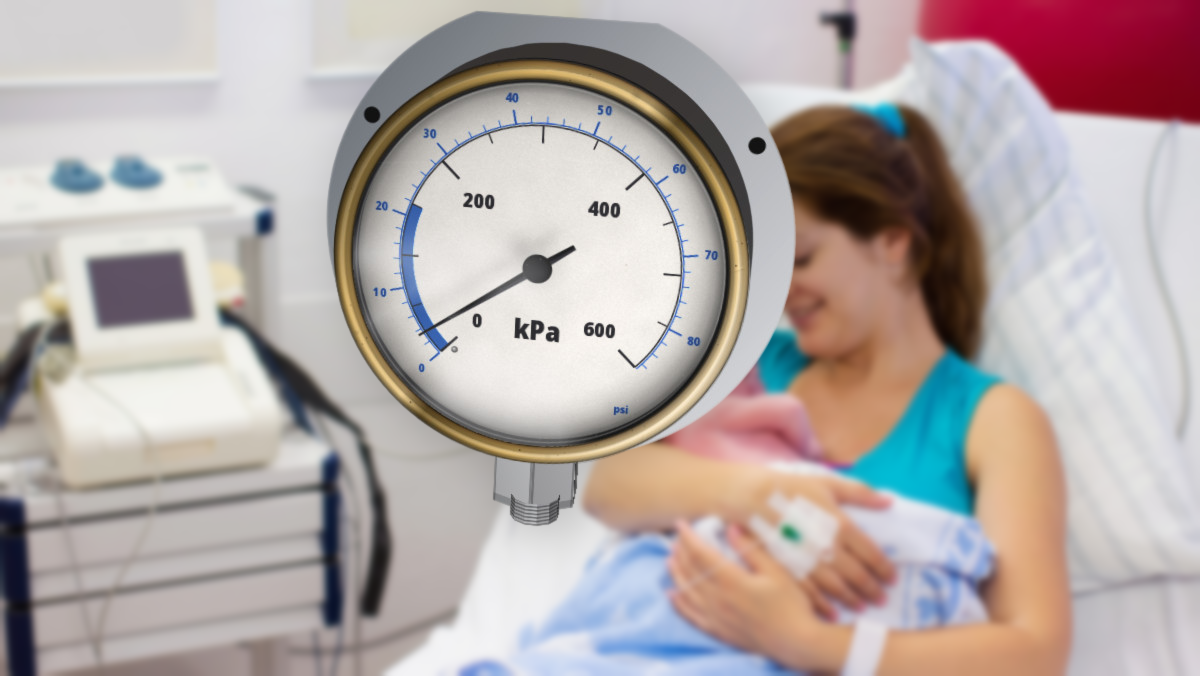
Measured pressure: 25 kPa
